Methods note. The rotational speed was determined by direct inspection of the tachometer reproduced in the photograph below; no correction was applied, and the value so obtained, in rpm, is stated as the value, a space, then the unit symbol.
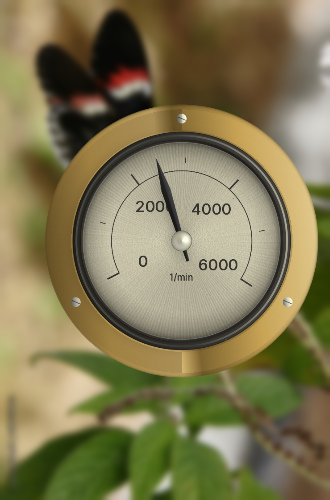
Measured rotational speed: 2500 rpm
